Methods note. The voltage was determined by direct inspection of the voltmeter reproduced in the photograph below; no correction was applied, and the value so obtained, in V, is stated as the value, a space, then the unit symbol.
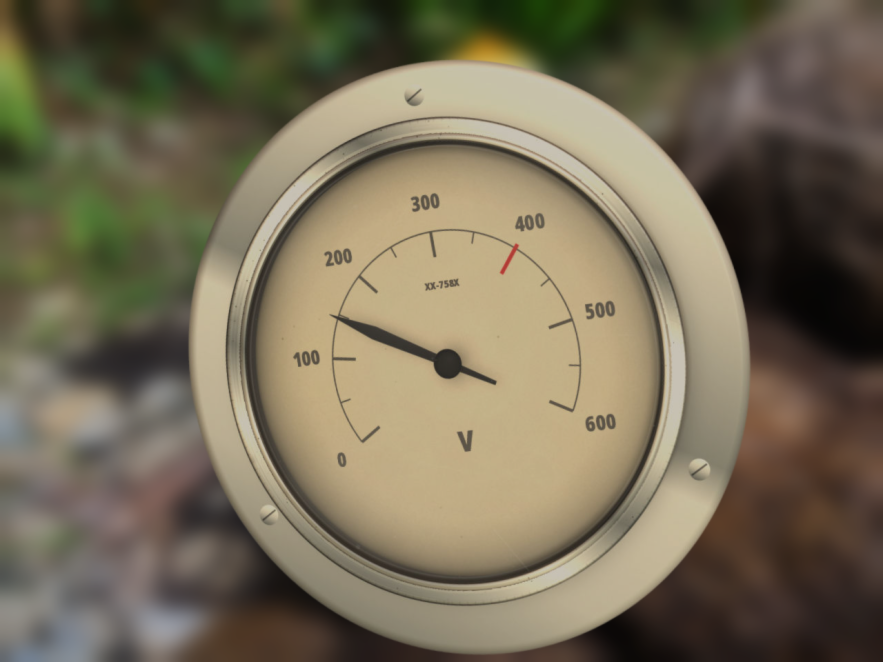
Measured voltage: 150 V
